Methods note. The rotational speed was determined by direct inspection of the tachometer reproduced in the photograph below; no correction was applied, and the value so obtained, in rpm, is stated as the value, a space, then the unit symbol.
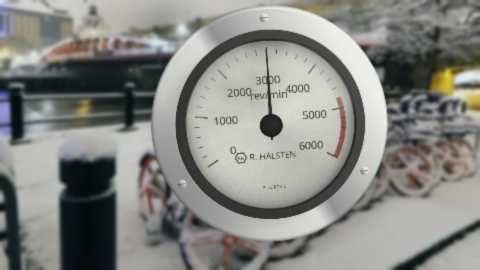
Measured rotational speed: 3000 rpm
